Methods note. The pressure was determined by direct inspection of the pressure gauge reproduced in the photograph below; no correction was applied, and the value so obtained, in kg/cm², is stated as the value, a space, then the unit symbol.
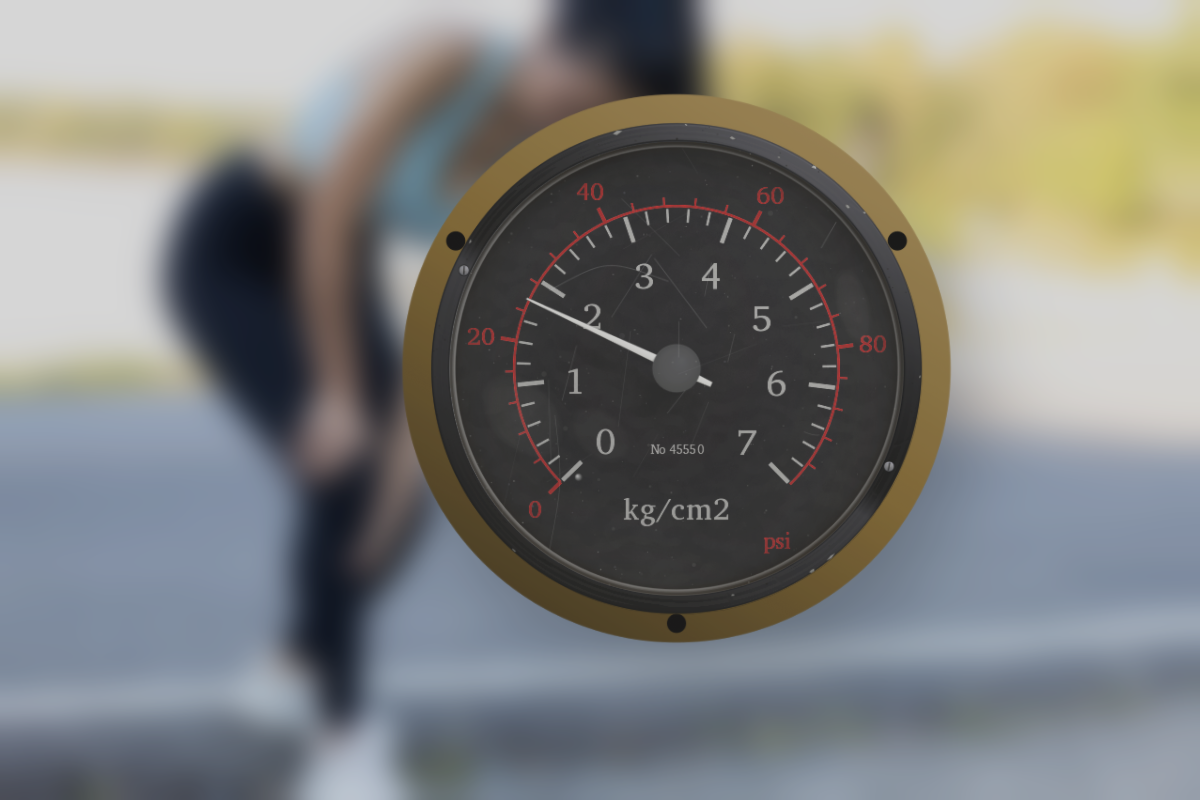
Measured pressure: 1.8 kg/cm²
